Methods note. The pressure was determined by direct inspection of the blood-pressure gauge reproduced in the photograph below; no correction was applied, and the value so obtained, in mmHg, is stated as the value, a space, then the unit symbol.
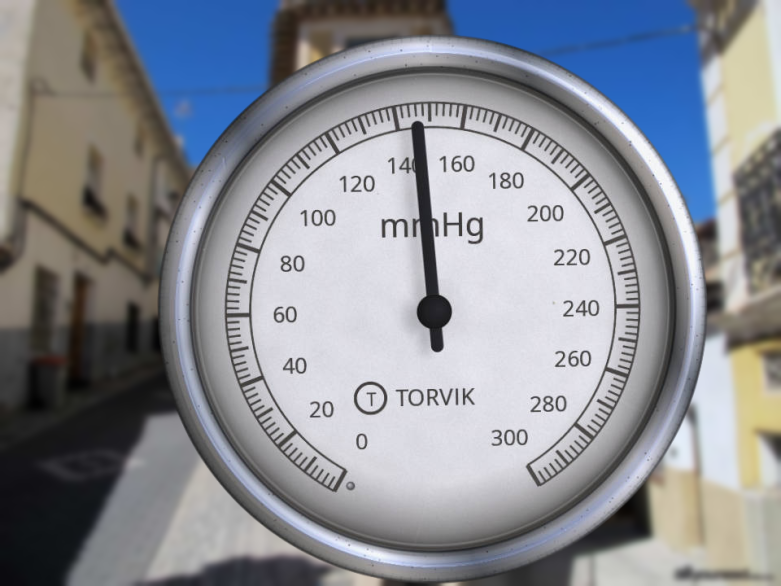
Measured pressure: 146 mmHg
